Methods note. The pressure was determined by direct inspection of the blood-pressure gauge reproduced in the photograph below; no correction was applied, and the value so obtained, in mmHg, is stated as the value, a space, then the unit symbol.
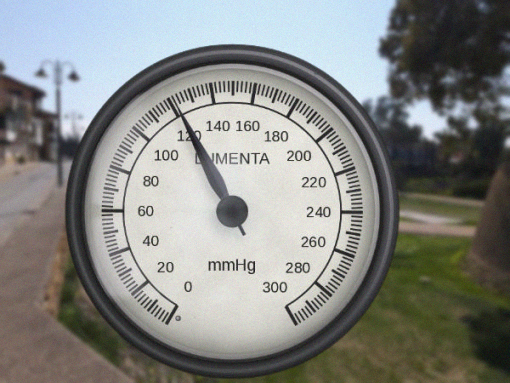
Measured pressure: 122 mmHg
